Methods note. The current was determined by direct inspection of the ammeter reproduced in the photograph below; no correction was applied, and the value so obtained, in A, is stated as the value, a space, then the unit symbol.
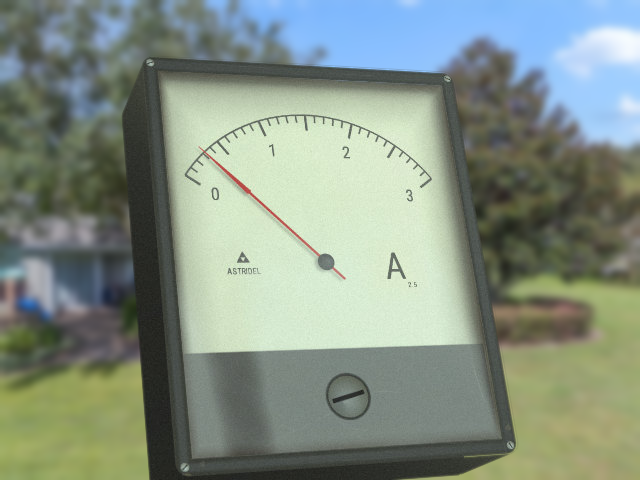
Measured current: 0.3 A
